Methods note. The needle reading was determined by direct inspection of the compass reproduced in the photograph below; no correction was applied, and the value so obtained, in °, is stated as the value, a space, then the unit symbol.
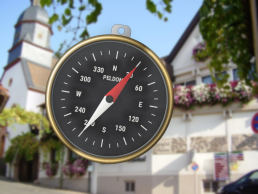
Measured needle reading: 30 °
